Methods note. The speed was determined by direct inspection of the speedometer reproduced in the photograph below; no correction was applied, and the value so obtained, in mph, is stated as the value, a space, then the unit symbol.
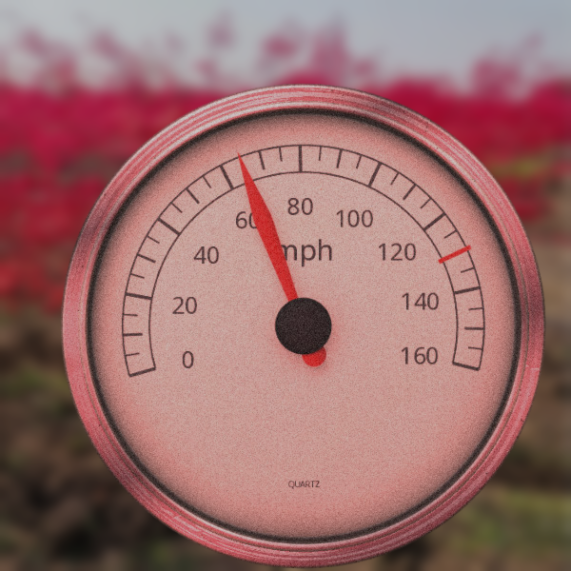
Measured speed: 65 mph
